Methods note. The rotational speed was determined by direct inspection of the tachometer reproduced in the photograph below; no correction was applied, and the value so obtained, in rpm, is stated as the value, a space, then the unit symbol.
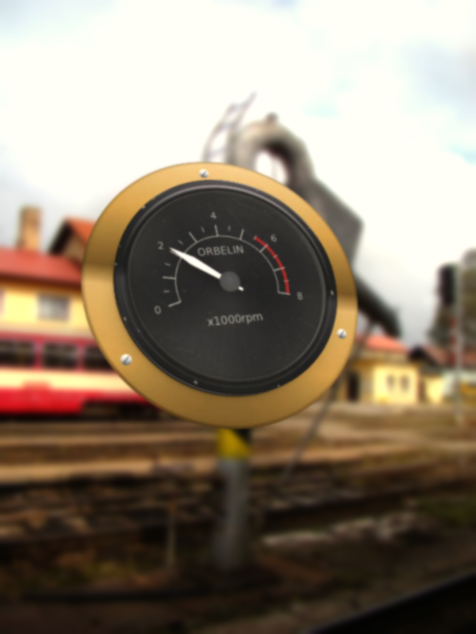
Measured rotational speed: 2000 rpm
